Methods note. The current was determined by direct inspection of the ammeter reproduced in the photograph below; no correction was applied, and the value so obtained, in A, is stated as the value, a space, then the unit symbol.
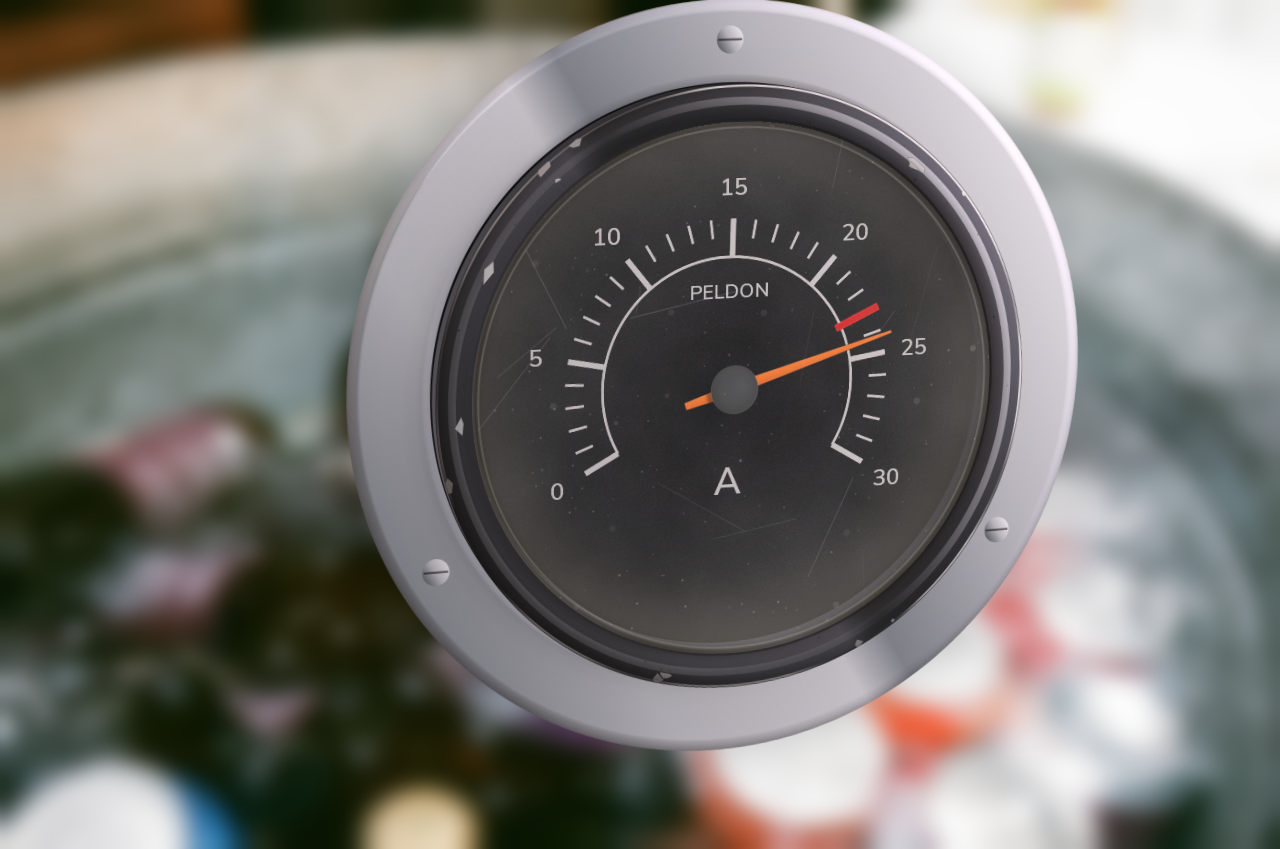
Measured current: 24 A
